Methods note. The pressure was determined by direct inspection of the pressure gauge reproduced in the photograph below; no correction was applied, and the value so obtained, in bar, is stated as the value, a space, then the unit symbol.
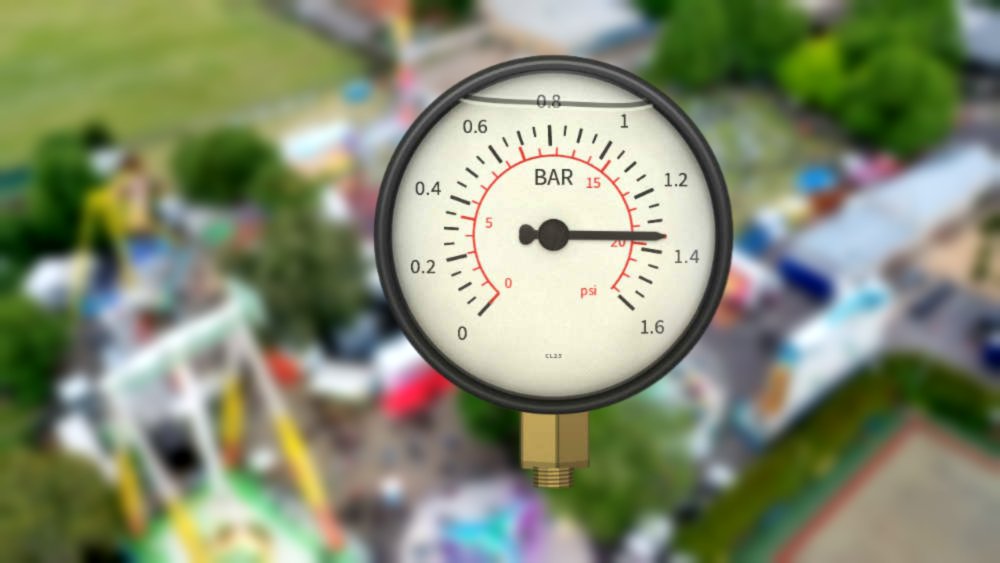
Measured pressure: 1.35 bar
